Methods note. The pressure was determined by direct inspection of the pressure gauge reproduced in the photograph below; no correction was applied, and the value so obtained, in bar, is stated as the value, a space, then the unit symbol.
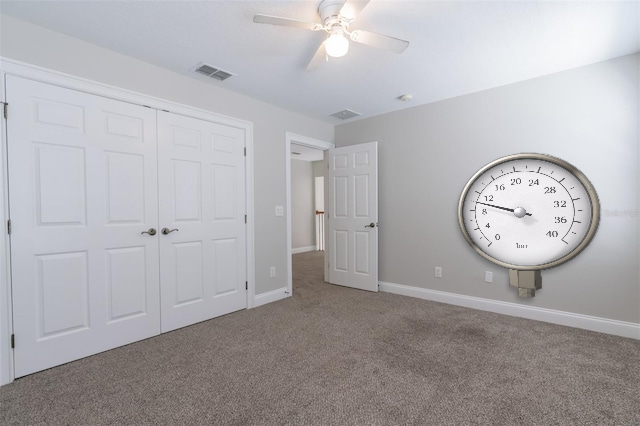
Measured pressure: 10 bar
